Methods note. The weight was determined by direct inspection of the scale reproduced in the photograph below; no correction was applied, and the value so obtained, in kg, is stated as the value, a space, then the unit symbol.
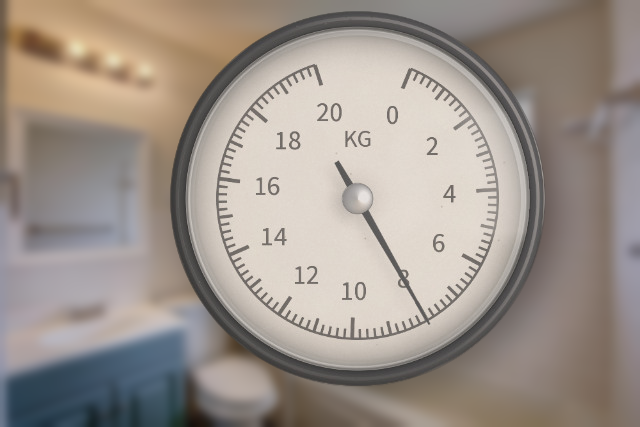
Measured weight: 8 kg
